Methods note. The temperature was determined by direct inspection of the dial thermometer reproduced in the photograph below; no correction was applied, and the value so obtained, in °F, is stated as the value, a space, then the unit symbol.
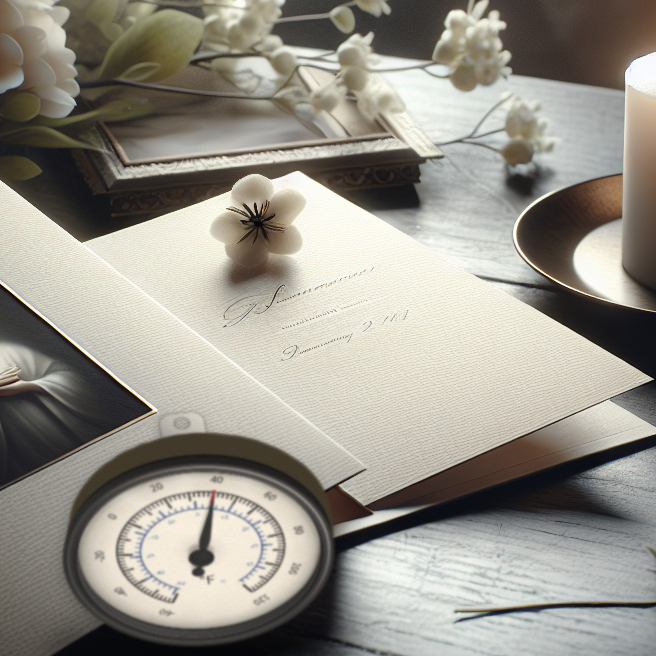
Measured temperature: 40 °F
